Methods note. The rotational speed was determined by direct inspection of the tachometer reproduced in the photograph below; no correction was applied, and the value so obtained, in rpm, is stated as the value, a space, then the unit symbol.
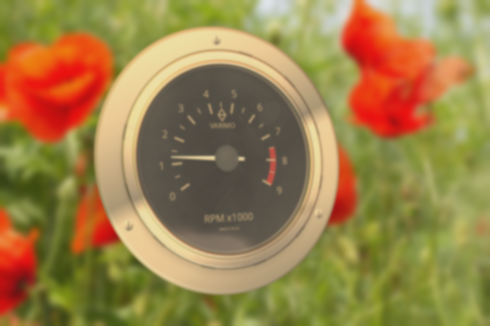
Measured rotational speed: 1250 rpm
